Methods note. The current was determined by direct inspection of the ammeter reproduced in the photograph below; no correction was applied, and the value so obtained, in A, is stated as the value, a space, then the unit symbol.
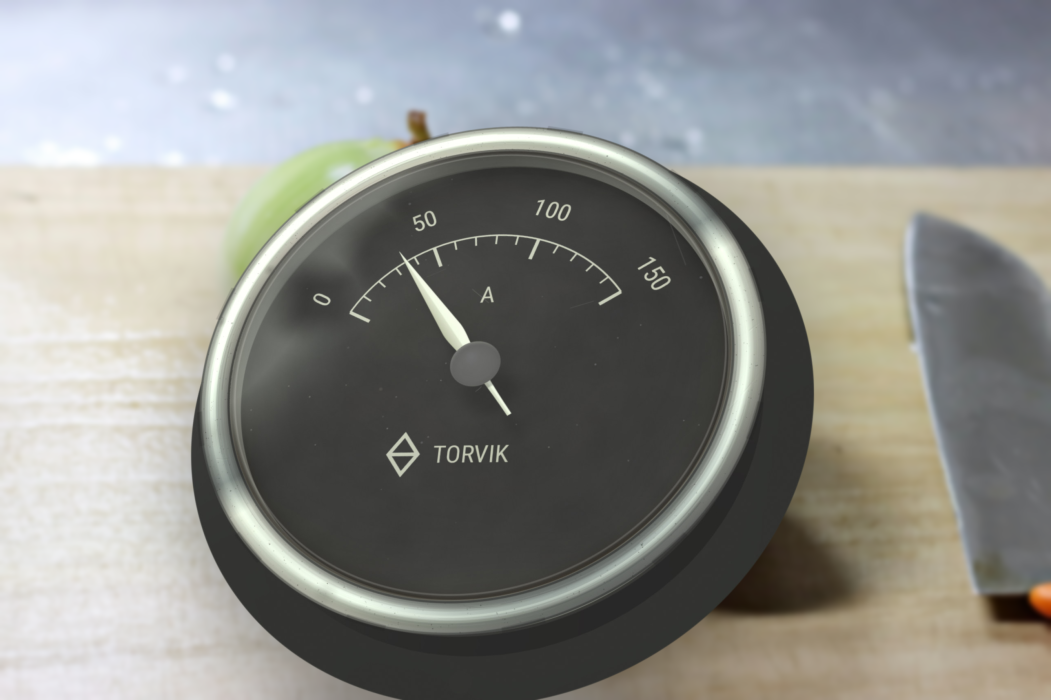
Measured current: 35 A
